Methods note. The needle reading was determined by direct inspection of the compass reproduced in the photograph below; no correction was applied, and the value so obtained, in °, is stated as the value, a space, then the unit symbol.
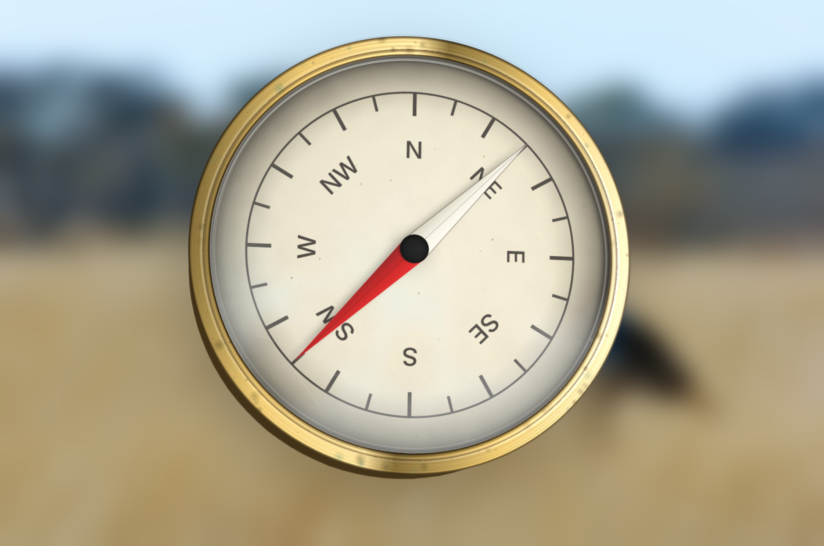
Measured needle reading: 225 °
